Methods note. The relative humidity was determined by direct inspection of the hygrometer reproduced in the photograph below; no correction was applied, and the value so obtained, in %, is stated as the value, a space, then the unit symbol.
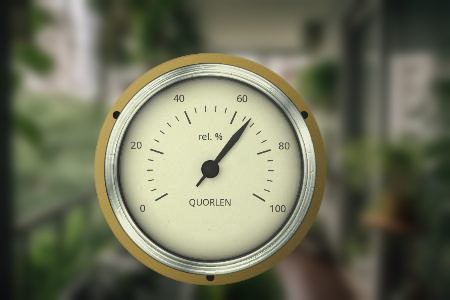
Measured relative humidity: 66 %
